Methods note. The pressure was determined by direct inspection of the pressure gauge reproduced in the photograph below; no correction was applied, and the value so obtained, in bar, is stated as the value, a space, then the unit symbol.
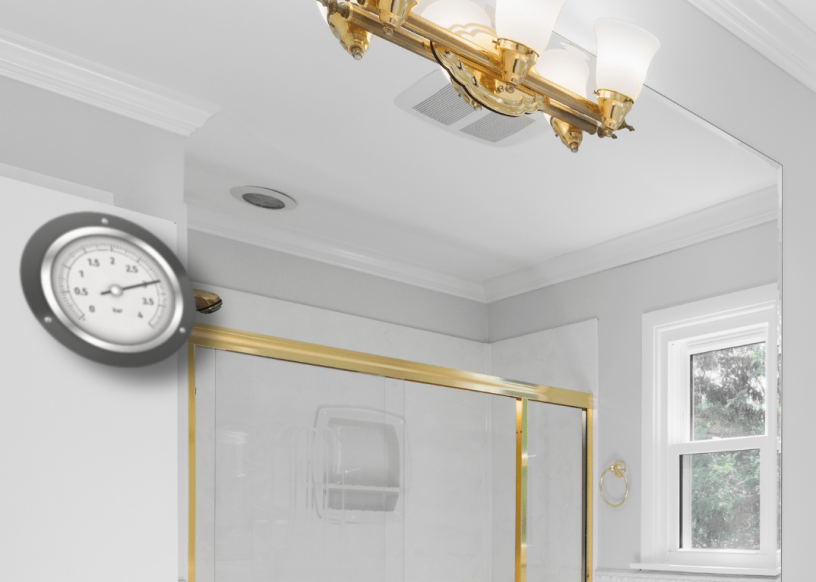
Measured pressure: 3 bar
